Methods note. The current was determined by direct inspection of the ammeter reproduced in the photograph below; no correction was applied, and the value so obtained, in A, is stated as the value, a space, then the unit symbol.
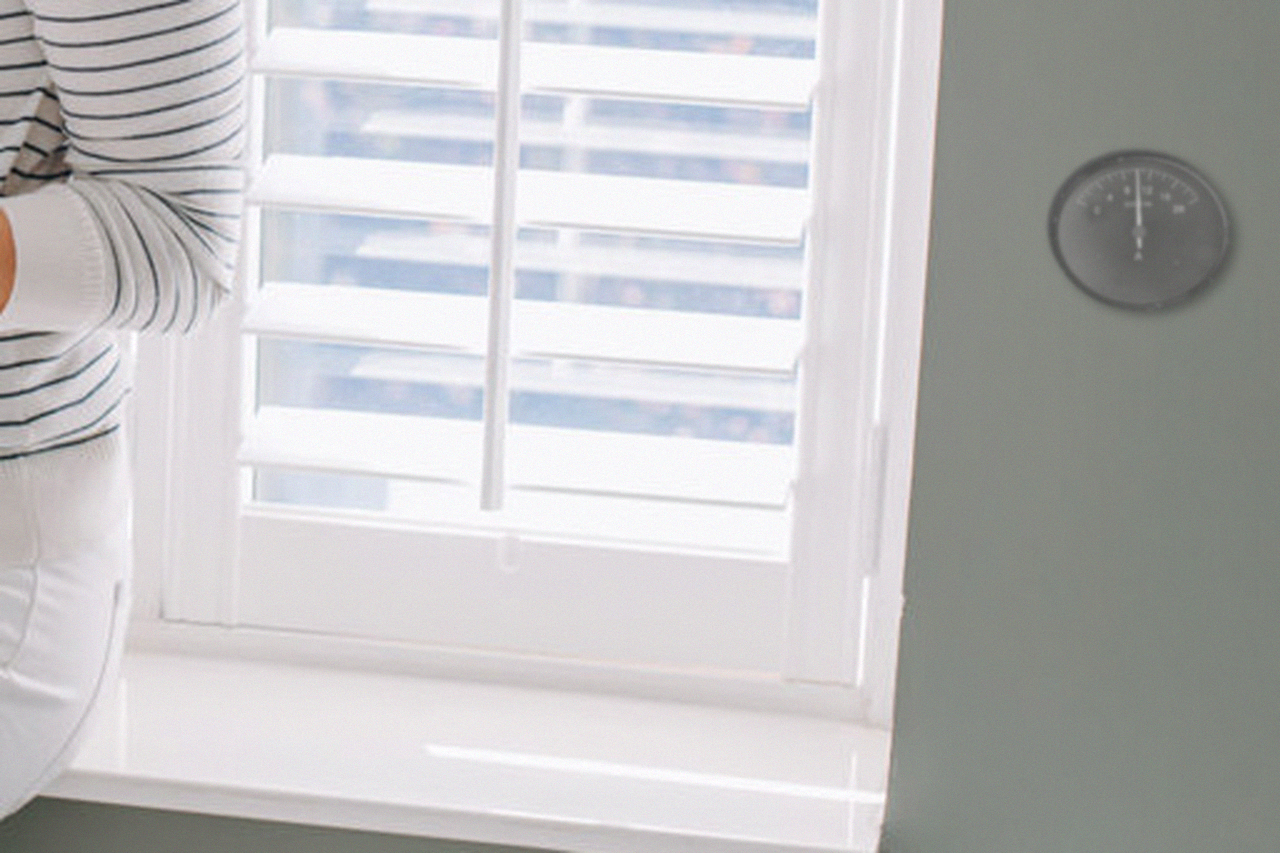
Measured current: 10 A
